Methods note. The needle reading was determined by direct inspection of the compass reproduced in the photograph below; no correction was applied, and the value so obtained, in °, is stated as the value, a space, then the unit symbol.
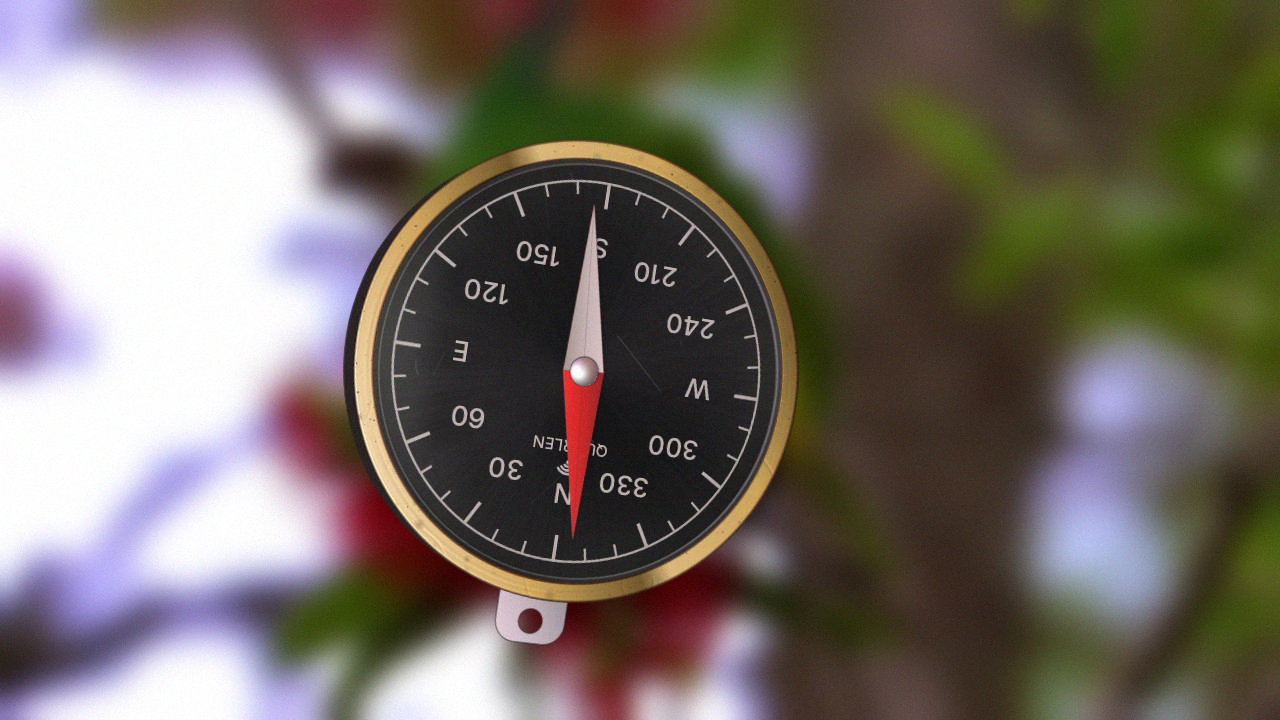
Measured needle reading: 355 °
